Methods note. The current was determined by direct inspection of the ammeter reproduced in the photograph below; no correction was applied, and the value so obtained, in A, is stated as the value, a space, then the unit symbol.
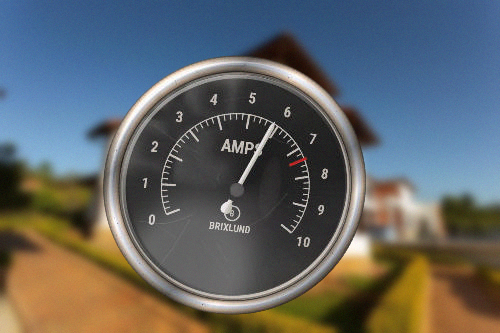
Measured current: 5.8 A
